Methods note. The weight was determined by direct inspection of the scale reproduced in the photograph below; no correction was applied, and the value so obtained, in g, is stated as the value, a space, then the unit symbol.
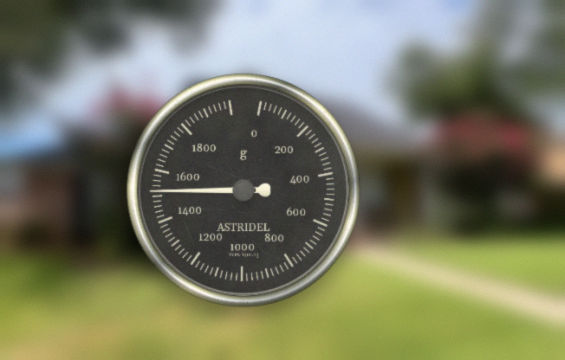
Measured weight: 1520 g
